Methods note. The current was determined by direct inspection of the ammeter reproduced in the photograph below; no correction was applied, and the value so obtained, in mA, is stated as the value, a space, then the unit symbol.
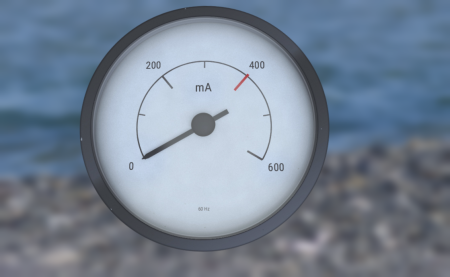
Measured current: 0 mA
